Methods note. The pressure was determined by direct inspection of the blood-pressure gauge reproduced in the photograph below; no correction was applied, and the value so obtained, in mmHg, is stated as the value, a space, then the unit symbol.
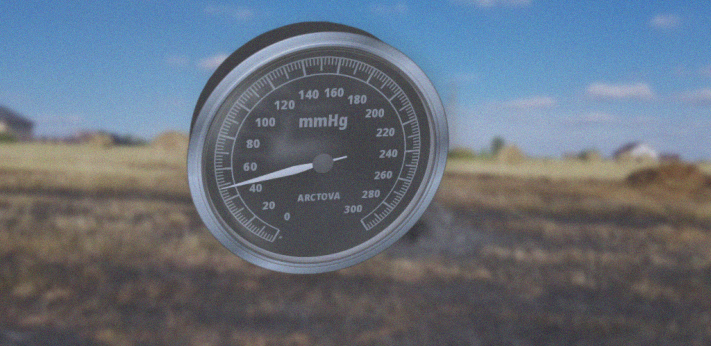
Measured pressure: 50 mmHg
